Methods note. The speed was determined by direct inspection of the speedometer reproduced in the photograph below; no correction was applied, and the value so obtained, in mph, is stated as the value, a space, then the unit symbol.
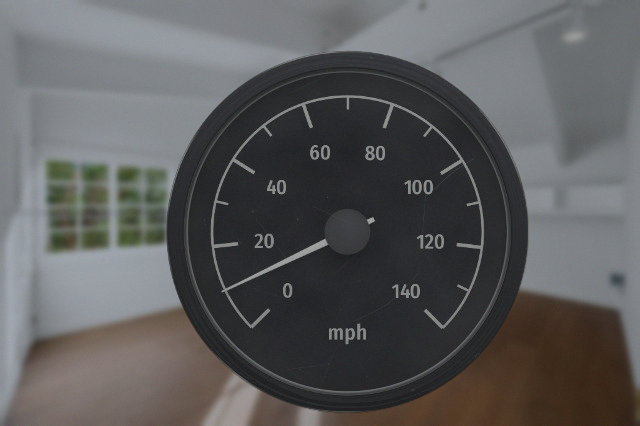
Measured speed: 10 mph
